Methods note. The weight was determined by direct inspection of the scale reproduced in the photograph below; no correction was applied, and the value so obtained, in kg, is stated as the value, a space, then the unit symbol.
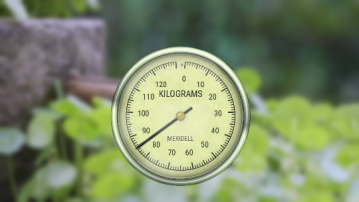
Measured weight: 85 kg
